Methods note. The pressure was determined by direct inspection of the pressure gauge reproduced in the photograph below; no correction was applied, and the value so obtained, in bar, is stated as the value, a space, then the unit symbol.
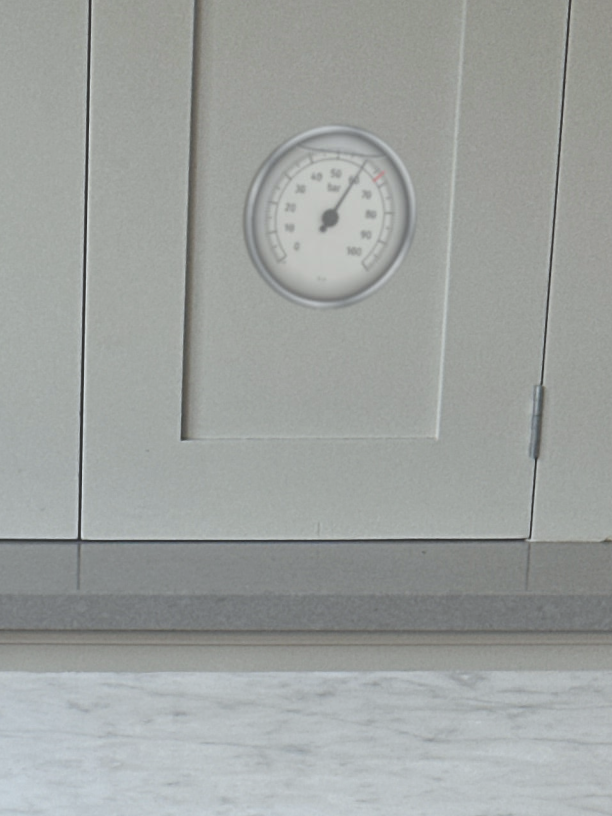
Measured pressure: 60 bar
